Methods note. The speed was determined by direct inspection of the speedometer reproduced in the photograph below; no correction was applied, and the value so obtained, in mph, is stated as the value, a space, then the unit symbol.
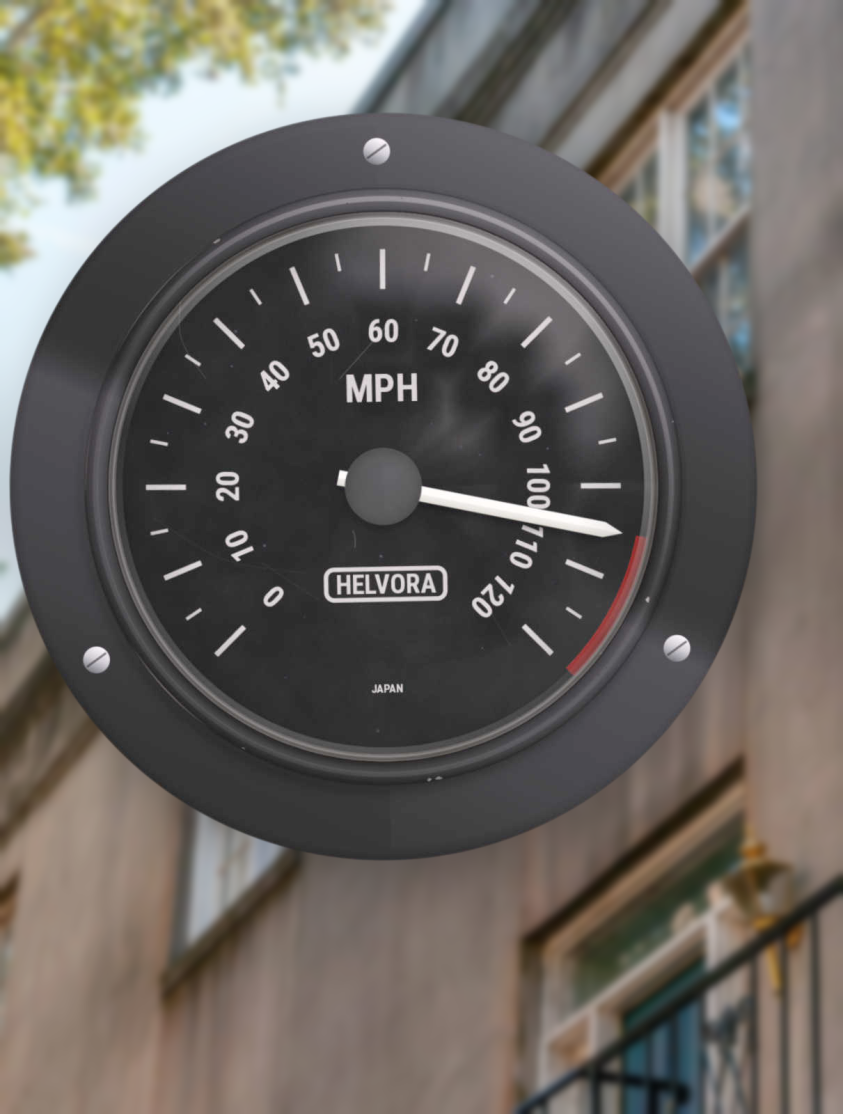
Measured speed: 105 mph
